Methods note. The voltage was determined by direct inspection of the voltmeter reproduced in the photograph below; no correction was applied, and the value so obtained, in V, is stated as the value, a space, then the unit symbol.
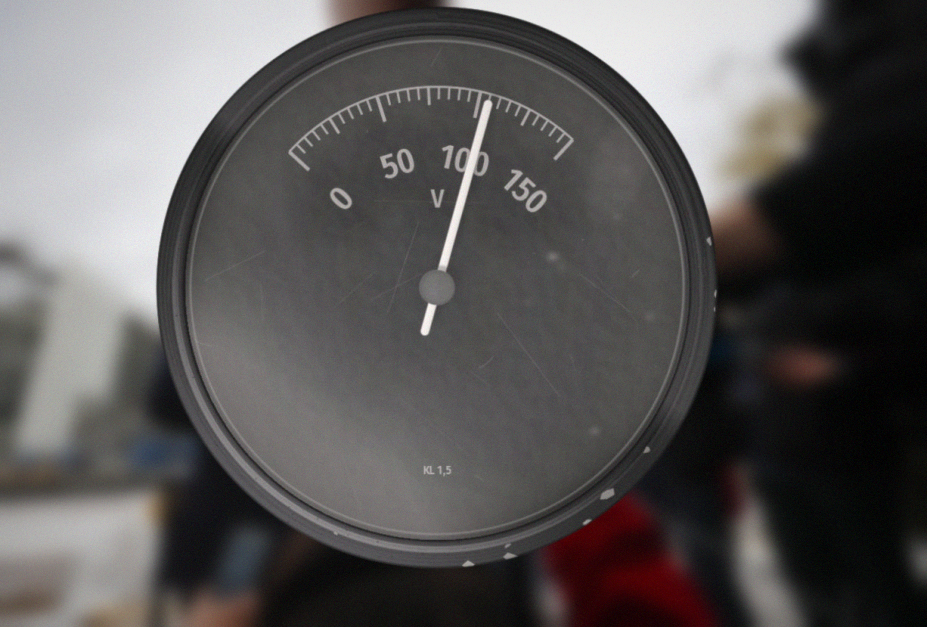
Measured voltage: 105 V
